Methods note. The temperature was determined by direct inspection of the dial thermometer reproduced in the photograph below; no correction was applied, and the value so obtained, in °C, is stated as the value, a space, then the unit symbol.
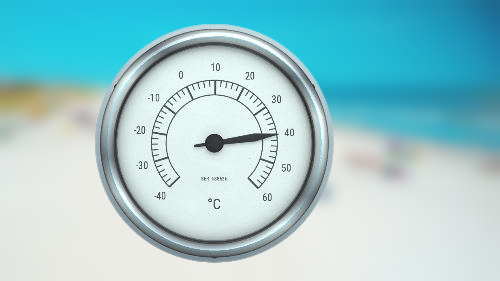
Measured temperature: 40 °C
